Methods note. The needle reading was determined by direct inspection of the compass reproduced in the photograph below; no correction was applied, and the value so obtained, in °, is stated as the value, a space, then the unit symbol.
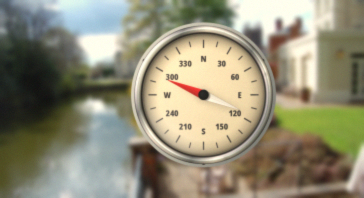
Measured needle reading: 292.5 °
